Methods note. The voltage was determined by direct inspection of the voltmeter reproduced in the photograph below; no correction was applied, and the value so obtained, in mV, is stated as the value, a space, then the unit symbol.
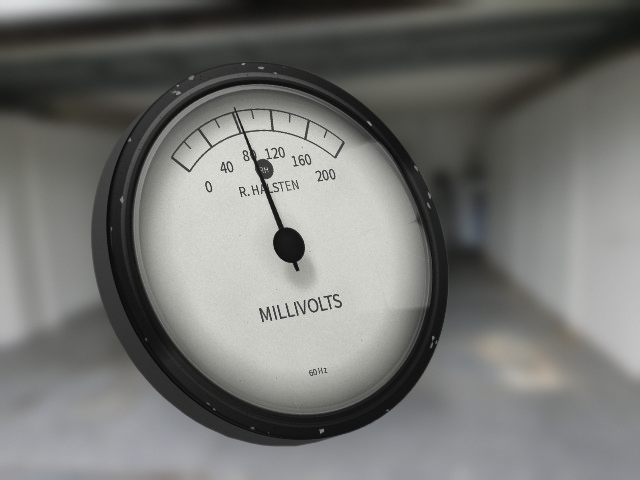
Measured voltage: 80 mV
